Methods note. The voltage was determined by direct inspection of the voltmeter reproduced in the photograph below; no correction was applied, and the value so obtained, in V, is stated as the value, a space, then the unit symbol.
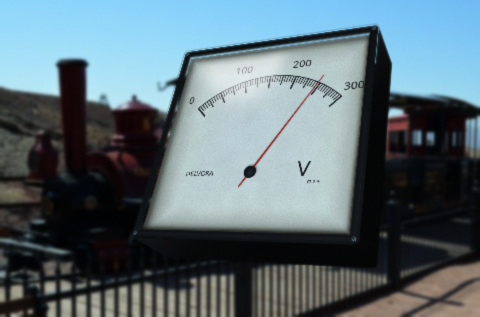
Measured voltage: 250 V
